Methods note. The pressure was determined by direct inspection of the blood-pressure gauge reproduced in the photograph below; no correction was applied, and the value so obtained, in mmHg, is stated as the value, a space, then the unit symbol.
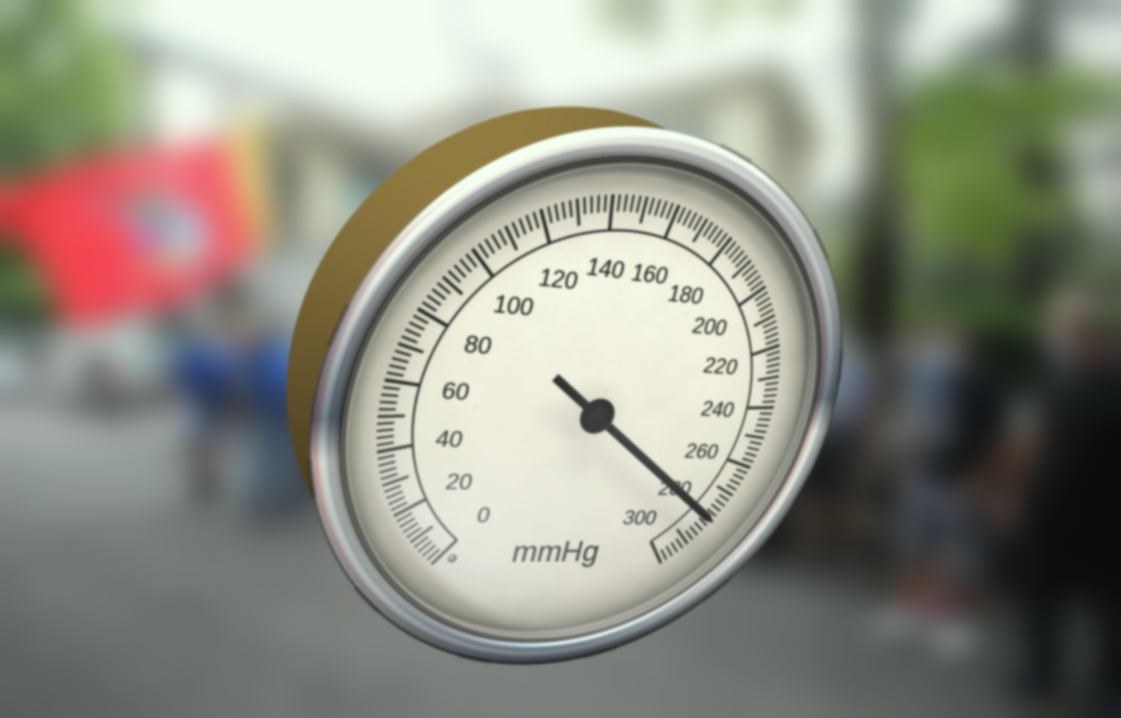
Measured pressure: 280 mmHg
